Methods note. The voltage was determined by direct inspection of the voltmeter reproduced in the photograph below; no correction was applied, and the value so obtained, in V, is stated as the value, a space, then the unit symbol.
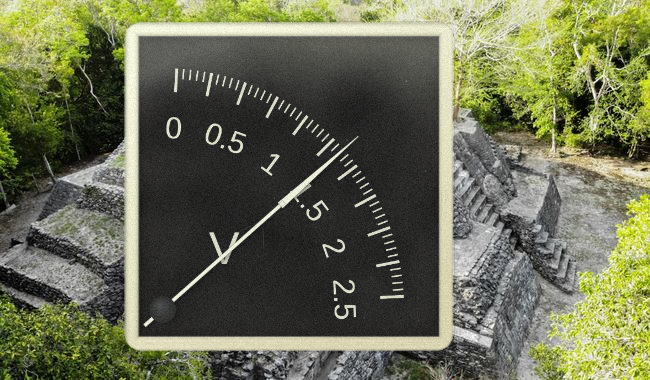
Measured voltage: 1.35 V
